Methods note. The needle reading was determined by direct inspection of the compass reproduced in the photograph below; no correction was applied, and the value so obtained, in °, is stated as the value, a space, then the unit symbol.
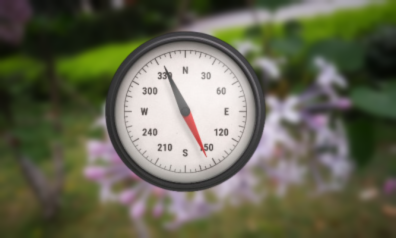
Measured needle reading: 155 °
